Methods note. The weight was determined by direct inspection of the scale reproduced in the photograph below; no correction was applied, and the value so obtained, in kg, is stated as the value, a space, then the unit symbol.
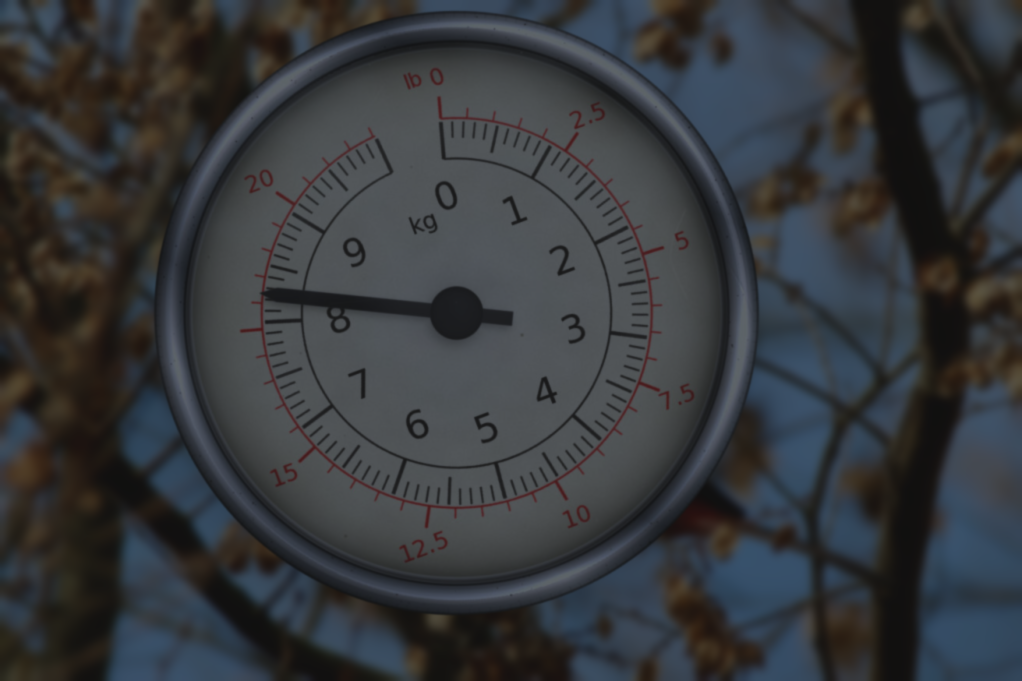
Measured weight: 8.25 kg
